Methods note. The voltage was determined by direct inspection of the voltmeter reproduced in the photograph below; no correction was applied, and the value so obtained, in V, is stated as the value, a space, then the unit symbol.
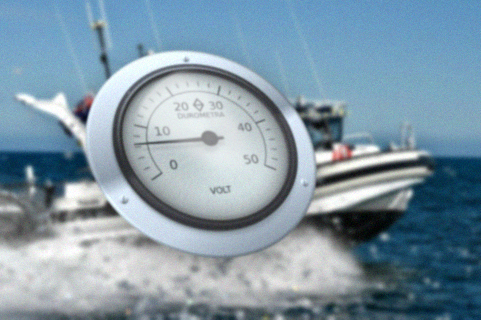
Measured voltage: 6 V
